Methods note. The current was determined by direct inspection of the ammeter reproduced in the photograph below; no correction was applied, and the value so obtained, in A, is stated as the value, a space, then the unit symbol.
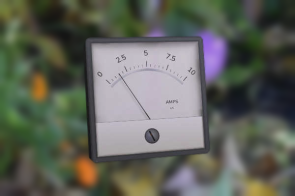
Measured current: 1.5 A
